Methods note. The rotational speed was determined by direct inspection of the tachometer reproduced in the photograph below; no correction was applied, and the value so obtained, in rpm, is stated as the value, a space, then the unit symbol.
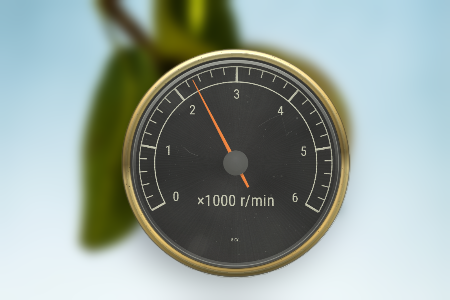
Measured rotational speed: 2300 rpm
